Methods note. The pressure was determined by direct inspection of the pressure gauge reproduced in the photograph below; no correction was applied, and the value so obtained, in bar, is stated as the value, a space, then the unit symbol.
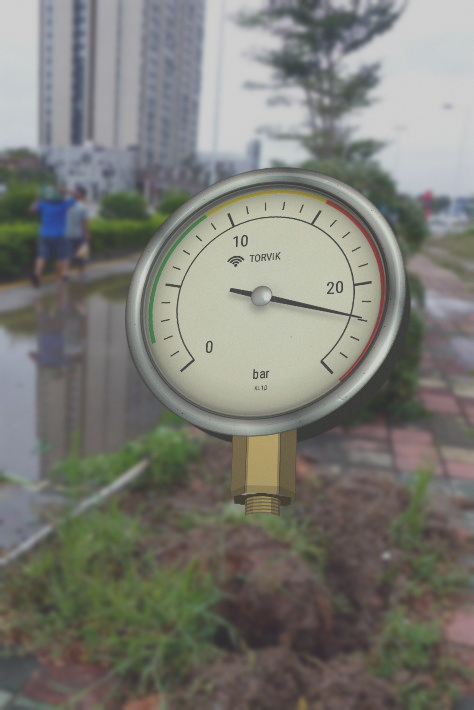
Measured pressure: 22 bar
